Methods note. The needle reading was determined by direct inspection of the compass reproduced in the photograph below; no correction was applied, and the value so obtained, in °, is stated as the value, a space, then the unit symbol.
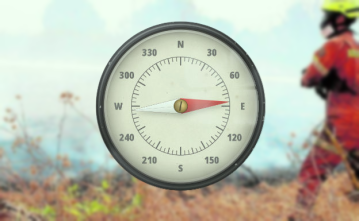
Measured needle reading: 85 °
